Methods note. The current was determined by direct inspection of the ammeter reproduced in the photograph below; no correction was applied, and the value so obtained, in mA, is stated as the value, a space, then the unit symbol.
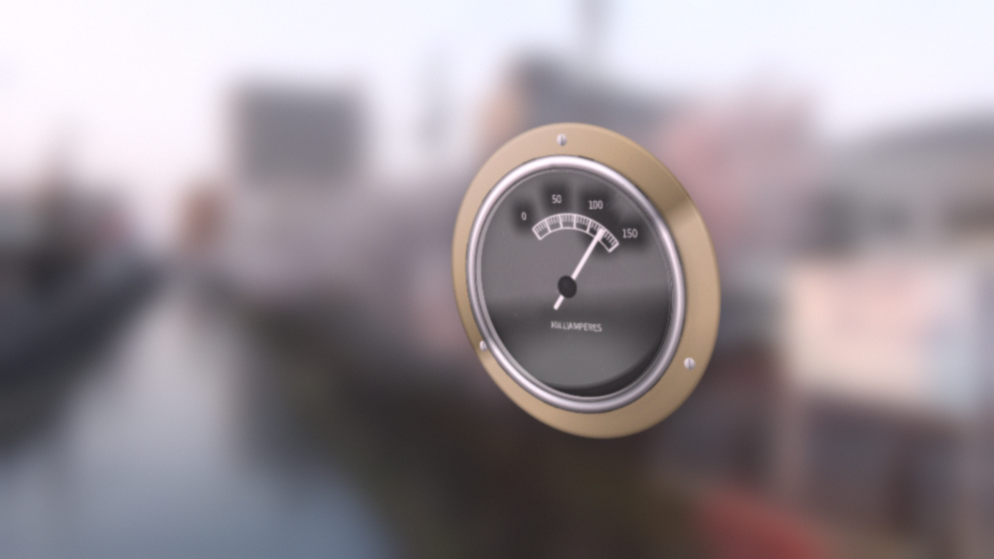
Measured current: 125 mA
